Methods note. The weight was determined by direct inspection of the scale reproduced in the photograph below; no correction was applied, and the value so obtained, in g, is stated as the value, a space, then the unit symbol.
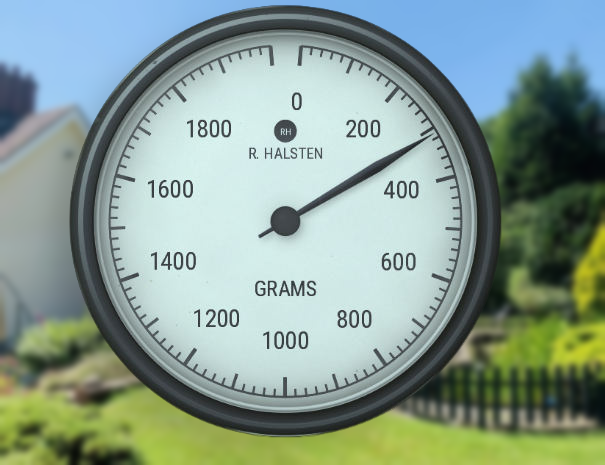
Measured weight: 310 g
